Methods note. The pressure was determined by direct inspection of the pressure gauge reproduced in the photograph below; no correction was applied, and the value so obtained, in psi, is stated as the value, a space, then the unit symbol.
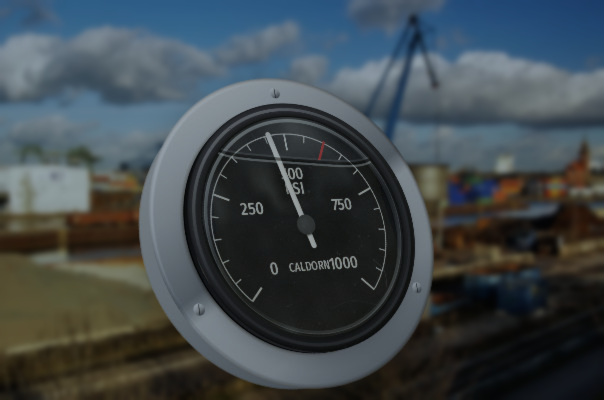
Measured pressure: 450 psi
